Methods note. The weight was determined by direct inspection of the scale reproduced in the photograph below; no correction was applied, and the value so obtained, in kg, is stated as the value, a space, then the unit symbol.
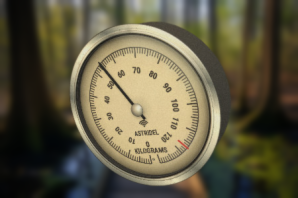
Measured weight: 55 kg
